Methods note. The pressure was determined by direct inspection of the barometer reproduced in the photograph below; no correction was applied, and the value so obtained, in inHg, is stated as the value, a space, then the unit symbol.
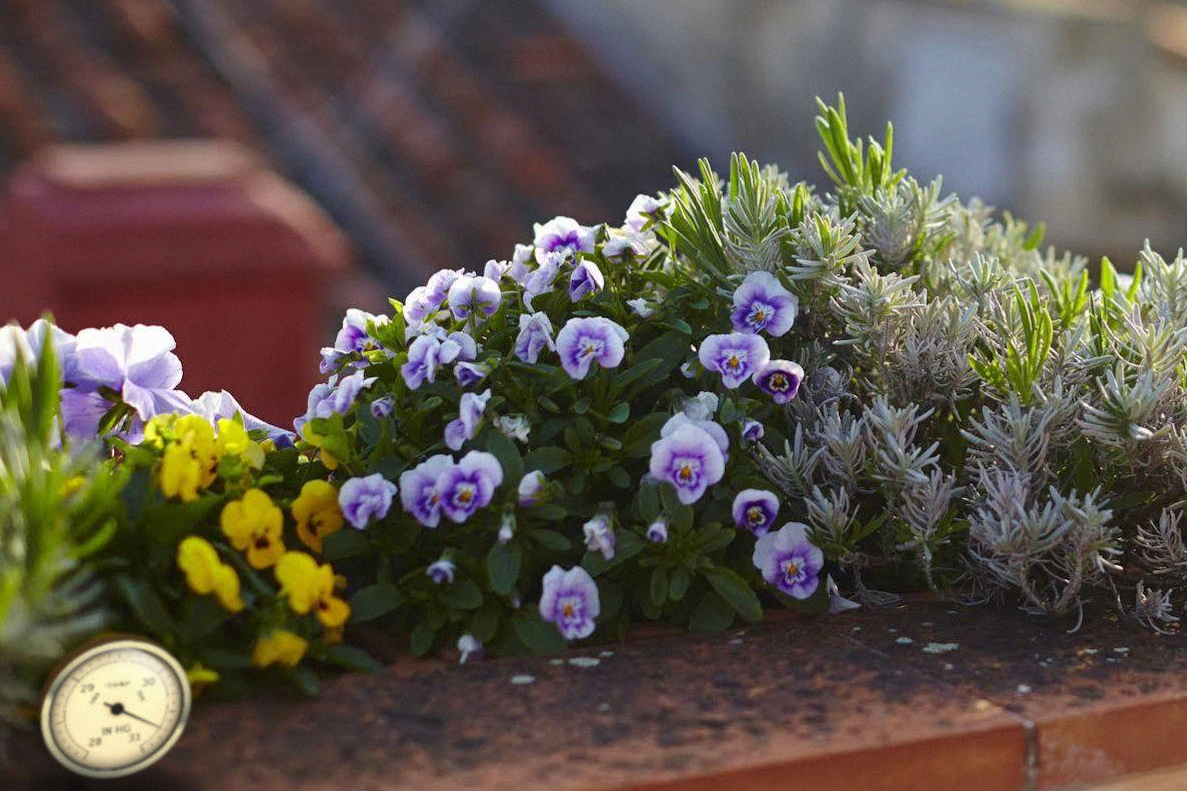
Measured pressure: 30.7 inHg
